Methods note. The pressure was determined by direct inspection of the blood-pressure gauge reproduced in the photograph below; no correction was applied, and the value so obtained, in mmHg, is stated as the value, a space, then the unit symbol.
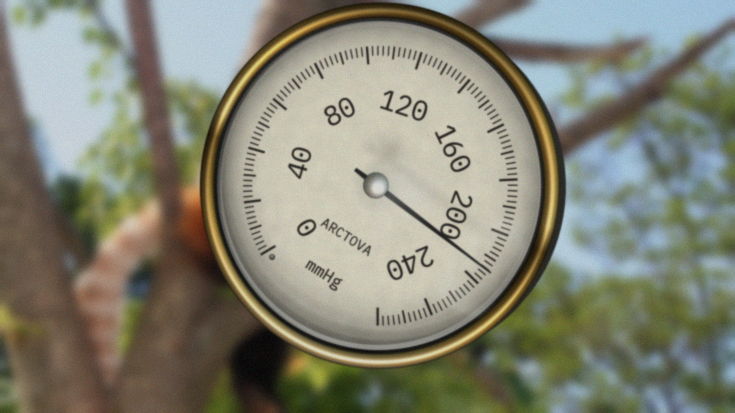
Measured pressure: 214 mmHg
